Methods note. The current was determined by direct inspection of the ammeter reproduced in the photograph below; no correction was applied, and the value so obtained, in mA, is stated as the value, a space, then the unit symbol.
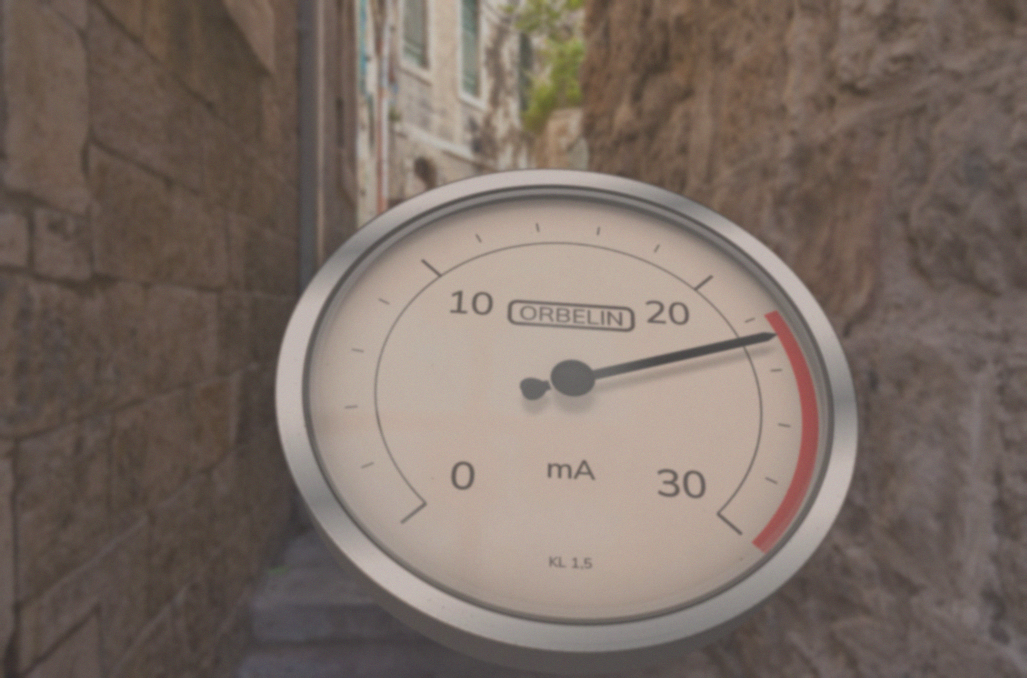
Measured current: 23 mA
